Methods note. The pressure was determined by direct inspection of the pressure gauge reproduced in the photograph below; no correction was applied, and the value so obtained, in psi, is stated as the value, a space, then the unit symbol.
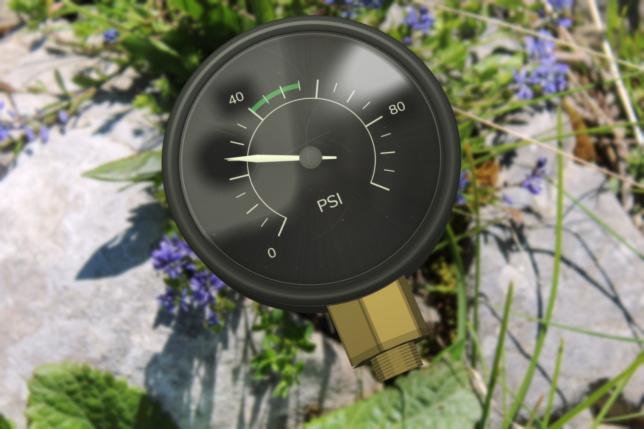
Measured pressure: 25 psi
